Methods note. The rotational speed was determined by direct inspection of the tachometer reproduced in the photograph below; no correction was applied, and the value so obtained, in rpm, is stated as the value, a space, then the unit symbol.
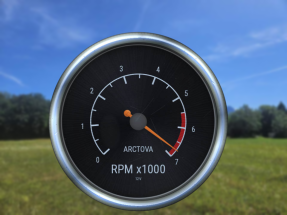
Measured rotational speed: 6750 rpm
